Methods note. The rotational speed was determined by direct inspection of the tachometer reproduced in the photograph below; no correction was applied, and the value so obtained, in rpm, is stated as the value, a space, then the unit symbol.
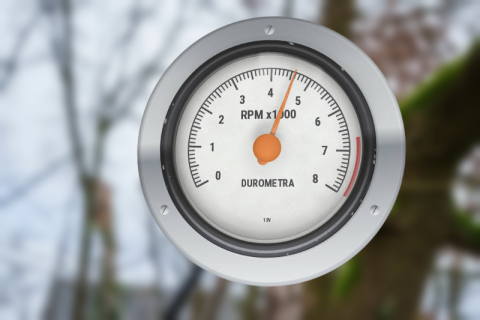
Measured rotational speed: 4600 rpm
